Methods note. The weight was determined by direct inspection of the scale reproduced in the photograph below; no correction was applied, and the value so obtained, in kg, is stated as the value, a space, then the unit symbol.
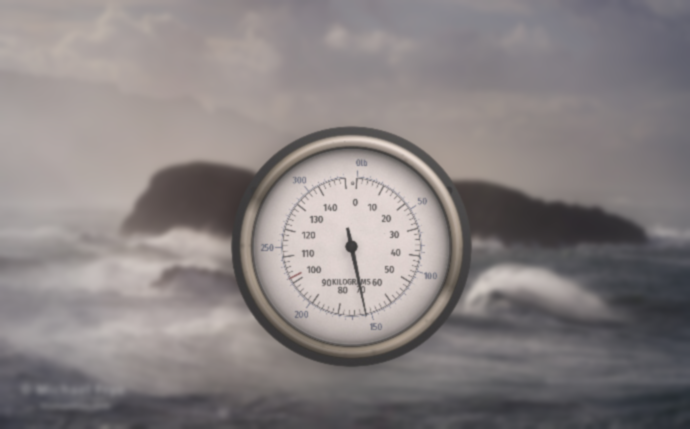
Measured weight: 70 kg
